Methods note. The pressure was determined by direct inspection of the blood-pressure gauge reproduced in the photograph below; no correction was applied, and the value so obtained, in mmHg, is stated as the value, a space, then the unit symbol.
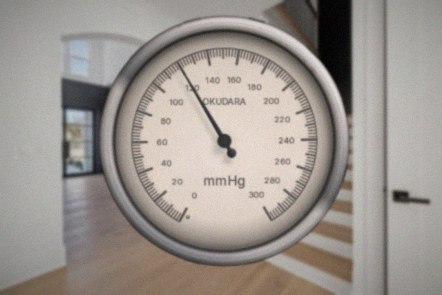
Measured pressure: 120 mmHg
